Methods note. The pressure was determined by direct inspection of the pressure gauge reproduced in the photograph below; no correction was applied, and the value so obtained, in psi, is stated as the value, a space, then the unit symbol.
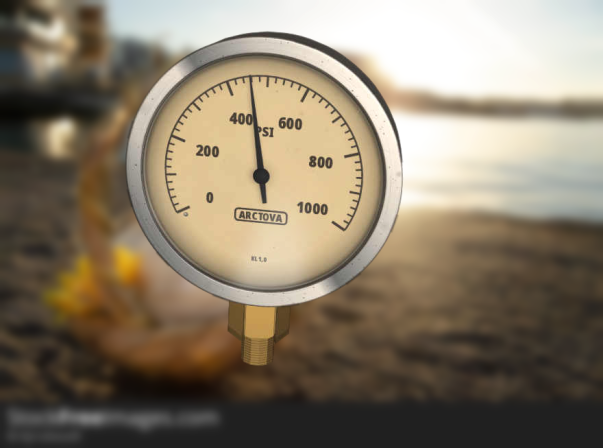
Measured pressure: 460 psi
